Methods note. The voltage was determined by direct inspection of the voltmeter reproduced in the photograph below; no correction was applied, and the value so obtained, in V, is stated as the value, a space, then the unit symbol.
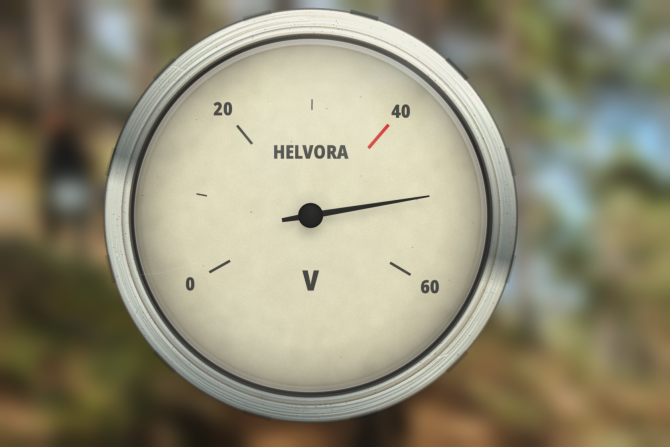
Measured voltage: 50 V
